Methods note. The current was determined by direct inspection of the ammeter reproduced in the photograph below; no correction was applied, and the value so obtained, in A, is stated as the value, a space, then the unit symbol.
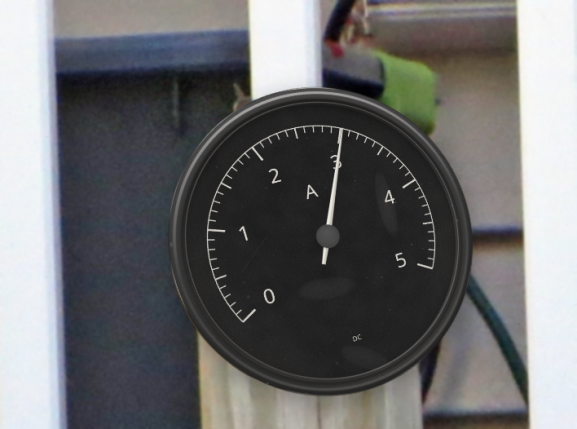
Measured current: 3 A
